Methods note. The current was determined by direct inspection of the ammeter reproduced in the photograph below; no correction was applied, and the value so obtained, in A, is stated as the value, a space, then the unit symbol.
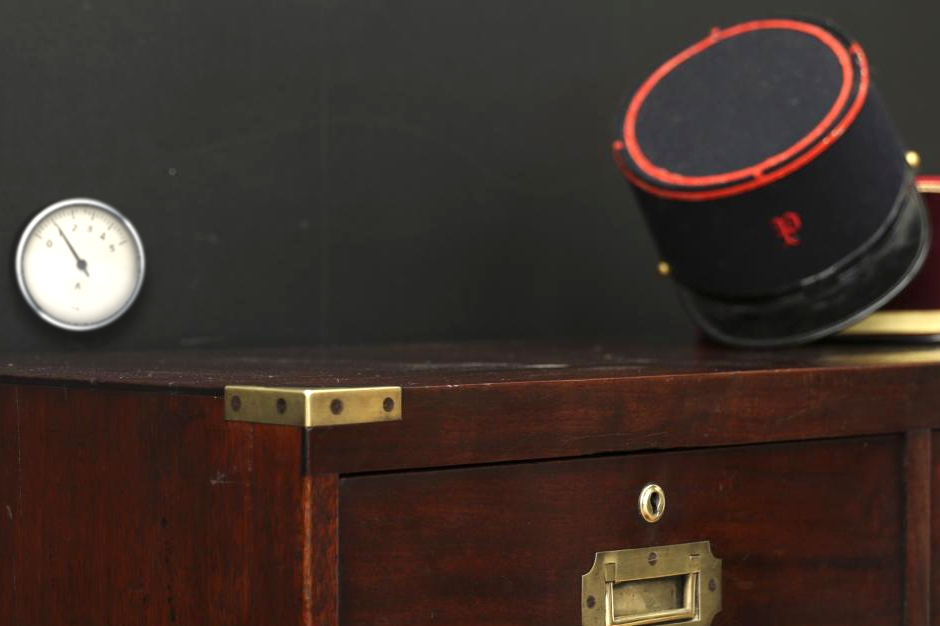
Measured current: 1 A
